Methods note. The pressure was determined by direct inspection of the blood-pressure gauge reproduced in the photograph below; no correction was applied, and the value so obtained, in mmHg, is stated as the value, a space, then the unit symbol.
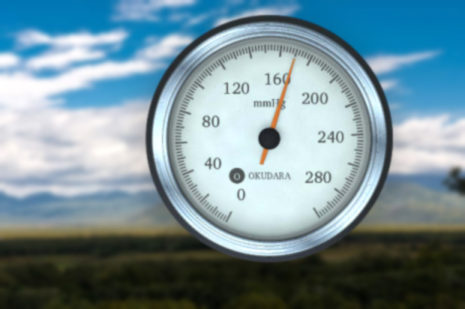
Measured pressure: 170 mmHg
